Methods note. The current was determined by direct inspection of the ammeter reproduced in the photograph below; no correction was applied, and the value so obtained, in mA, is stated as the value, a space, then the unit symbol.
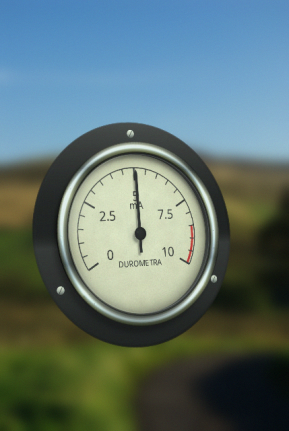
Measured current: 5 mA
